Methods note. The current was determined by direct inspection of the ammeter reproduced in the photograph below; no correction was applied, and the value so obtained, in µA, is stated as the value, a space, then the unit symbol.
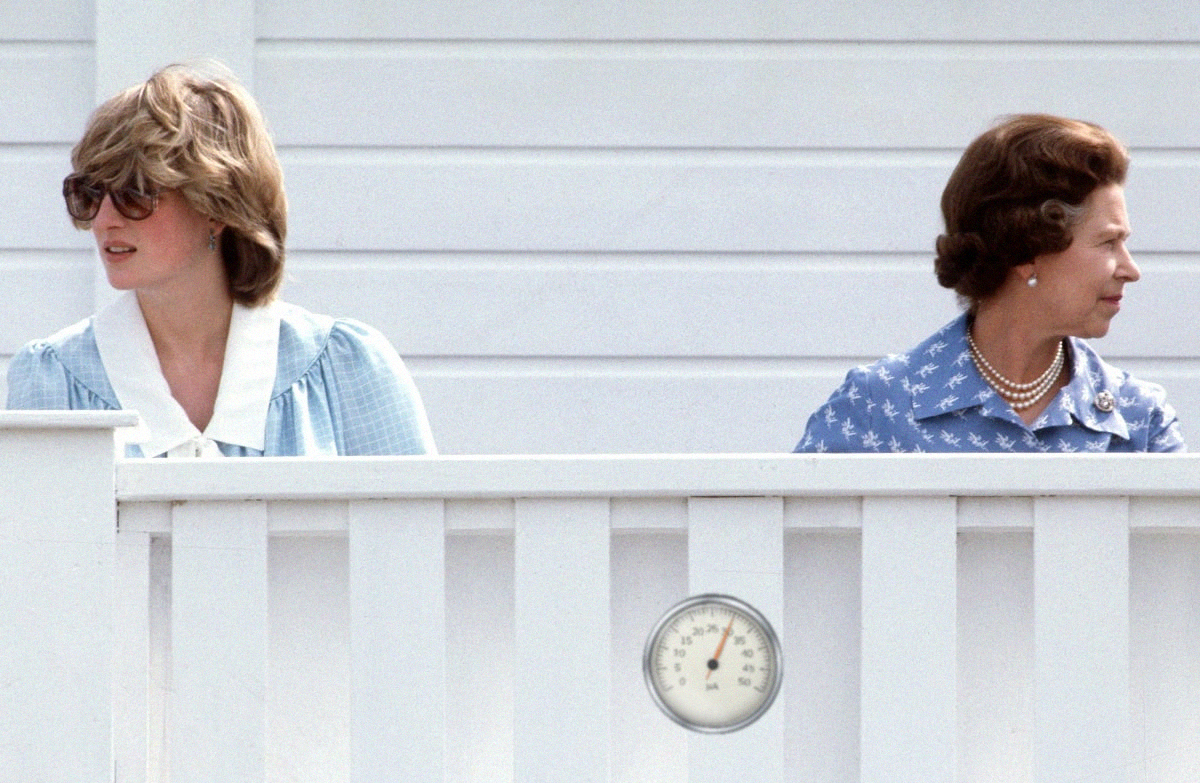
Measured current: 30 µA
